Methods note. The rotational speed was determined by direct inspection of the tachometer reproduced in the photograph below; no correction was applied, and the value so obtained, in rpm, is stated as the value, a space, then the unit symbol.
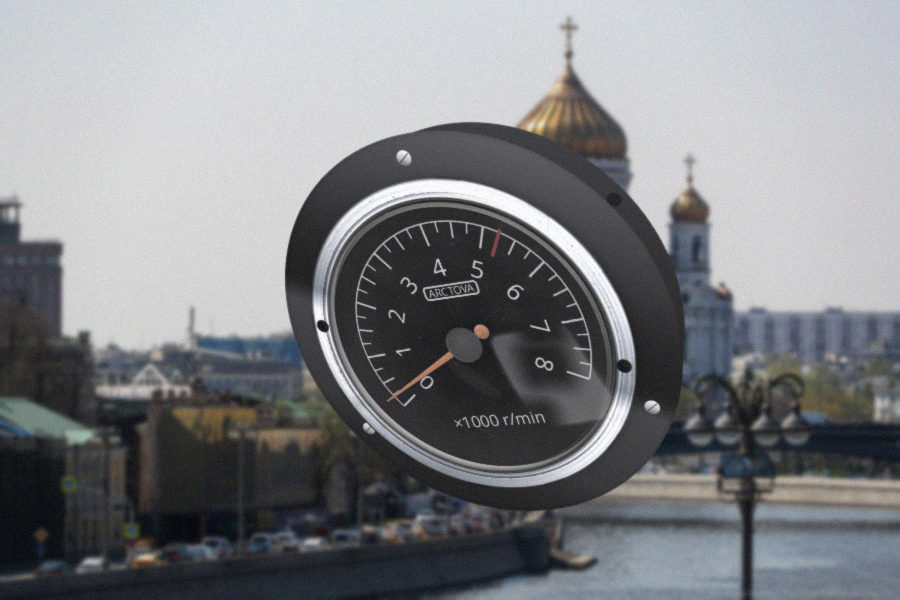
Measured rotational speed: 250 rpm
